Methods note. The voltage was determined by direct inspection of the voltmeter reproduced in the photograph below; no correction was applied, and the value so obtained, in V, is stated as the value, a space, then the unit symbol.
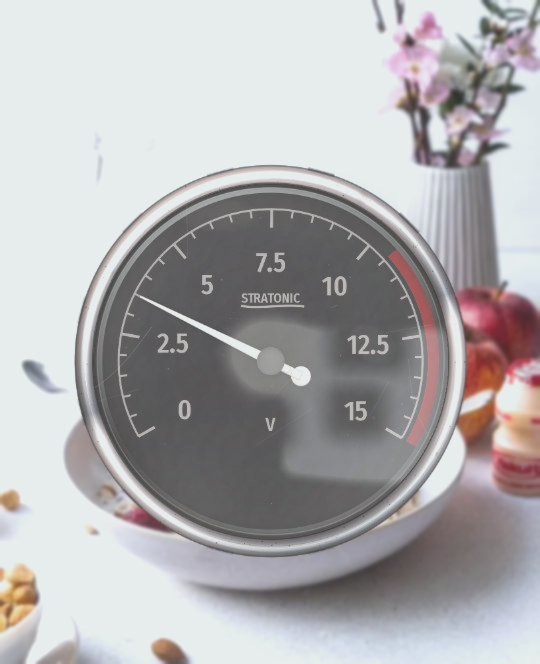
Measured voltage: 3.5 V
